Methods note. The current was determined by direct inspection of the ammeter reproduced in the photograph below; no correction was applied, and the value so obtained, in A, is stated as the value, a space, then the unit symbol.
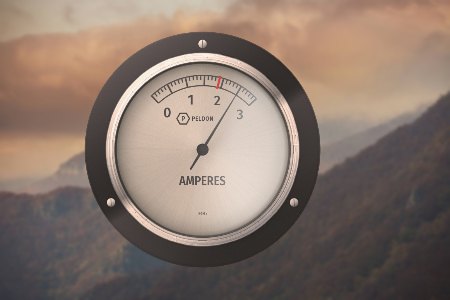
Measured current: 2.5 A
